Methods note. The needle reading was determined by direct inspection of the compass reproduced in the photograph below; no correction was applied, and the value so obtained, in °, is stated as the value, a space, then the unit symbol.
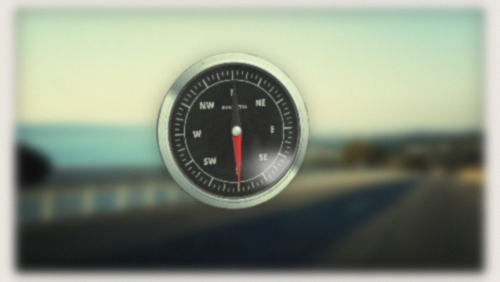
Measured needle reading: 180 °
